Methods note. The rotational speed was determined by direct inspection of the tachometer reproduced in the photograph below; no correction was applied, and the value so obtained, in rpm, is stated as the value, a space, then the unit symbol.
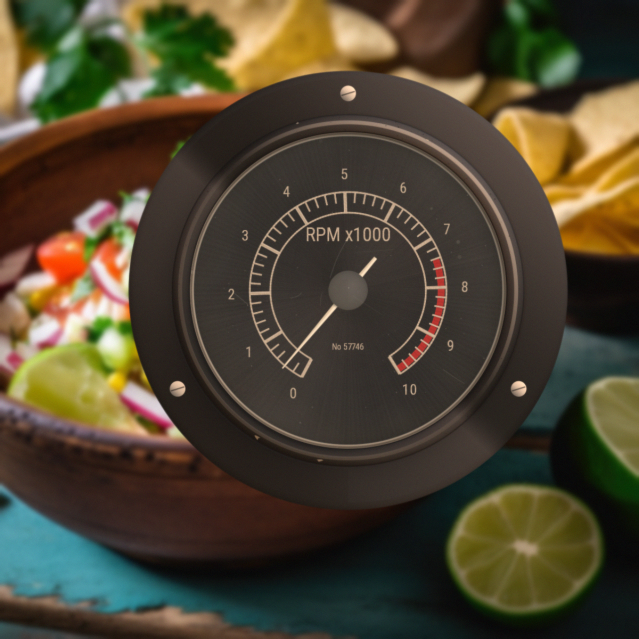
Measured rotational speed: 400 rpm
